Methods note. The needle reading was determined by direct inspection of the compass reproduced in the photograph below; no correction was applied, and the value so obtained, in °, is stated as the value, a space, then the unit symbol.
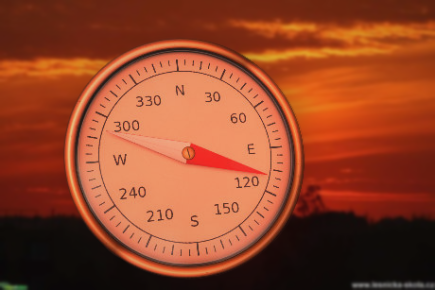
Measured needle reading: 110 °
